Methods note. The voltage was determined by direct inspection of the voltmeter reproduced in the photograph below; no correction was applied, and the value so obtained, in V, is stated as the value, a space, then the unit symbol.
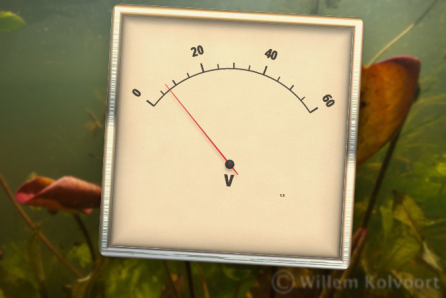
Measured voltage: 7.5 V
